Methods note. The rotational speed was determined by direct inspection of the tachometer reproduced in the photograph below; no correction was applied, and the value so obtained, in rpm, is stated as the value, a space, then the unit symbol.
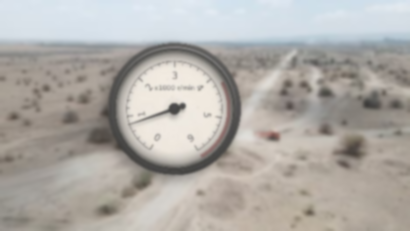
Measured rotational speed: 800 rpm
